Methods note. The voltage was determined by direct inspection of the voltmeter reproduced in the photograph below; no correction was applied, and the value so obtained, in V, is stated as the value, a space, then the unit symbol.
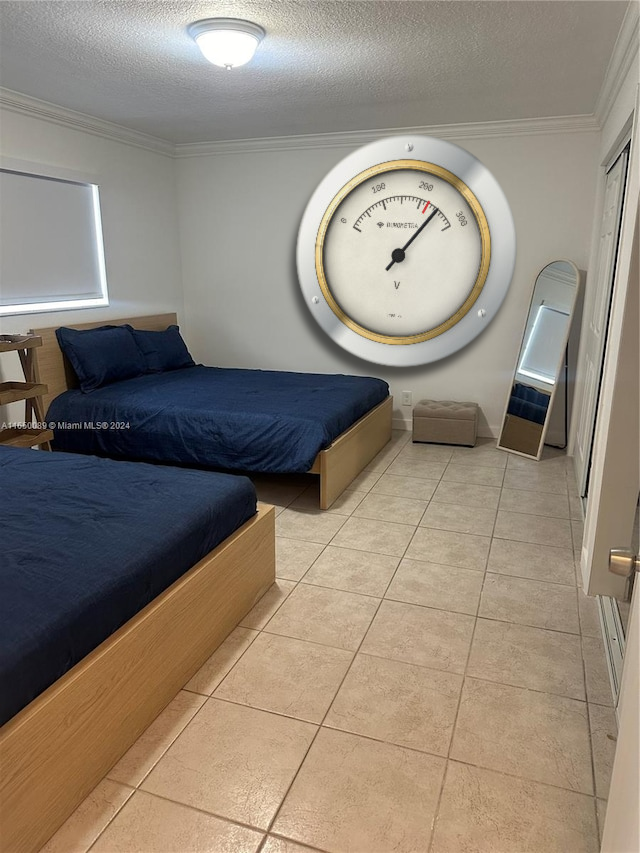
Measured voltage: 250 V
